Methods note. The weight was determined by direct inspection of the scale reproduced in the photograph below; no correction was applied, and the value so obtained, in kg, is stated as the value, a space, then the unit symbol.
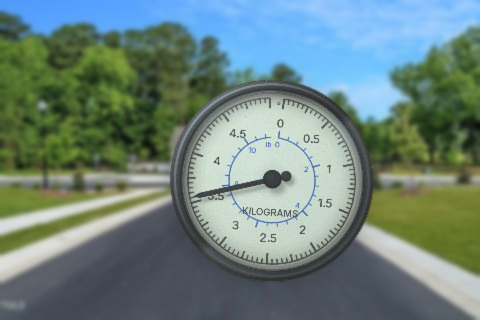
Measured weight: 3.55 kg
